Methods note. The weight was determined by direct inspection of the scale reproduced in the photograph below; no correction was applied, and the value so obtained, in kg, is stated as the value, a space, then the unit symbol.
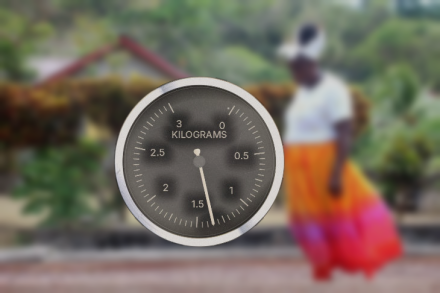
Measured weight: 1.35 kg
